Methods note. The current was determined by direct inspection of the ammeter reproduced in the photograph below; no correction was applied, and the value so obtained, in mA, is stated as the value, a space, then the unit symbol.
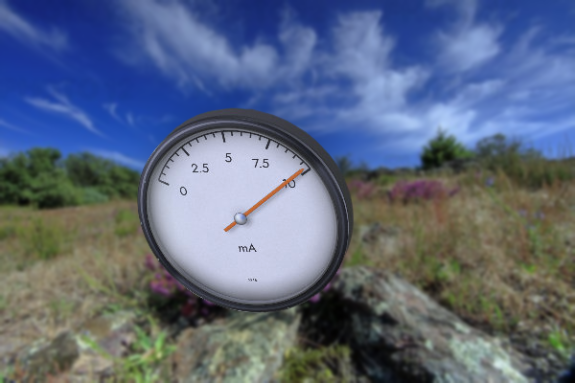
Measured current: 9.75 mA
